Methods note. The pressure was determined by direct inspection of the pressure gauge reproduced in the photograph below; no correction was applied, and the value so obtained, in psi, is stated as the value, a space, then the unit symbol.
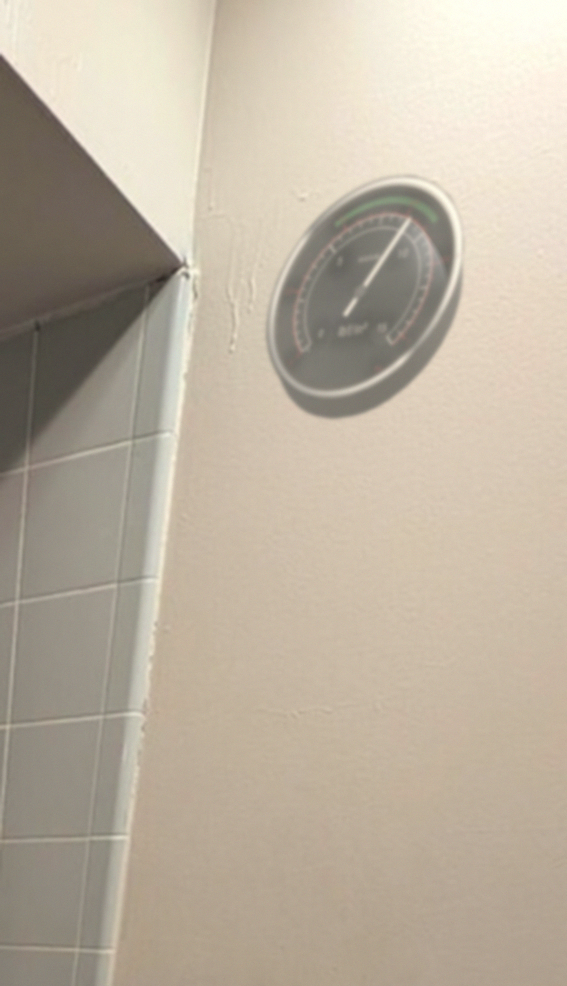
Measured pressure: 9 psi
